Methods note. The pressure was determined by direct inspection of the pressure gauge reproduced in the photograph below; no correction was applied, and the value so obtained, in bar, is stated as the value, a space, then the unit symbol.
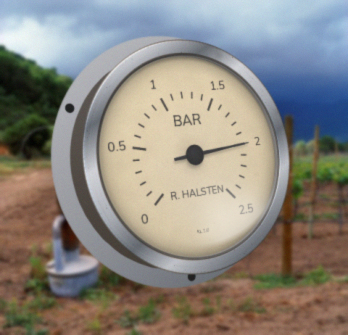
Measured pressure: 2 bar
